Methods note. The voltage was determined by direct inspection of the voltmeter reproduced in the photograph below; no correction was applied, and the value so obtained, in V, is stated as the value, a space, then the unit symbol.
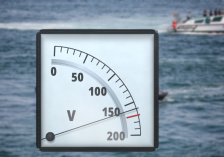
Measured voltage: 160 V
